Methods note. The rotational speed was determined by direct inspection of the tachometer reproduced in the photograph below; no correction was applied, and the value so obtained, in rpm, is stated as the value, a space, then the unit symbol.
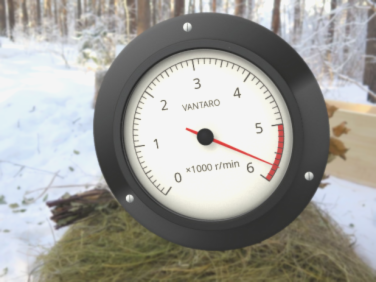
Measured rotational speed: 5700 rpm
